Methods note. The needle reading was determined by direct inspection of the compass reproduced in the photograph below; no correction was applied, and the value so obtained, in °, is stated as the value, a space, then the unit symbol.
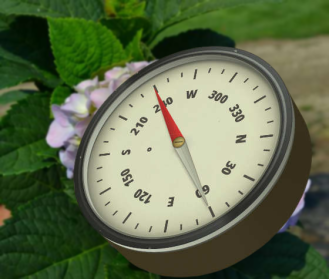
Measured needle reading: 240 °
